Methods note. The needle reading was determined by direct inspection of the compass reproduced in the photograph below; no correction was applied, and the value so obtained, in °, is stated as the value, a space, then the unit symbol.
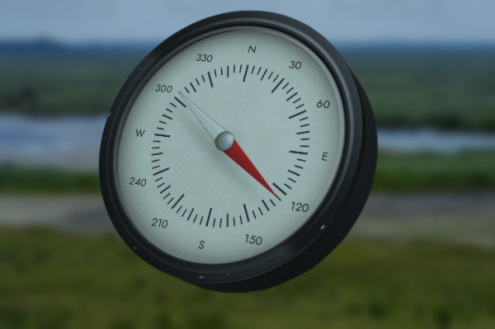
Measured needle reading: 125 °
